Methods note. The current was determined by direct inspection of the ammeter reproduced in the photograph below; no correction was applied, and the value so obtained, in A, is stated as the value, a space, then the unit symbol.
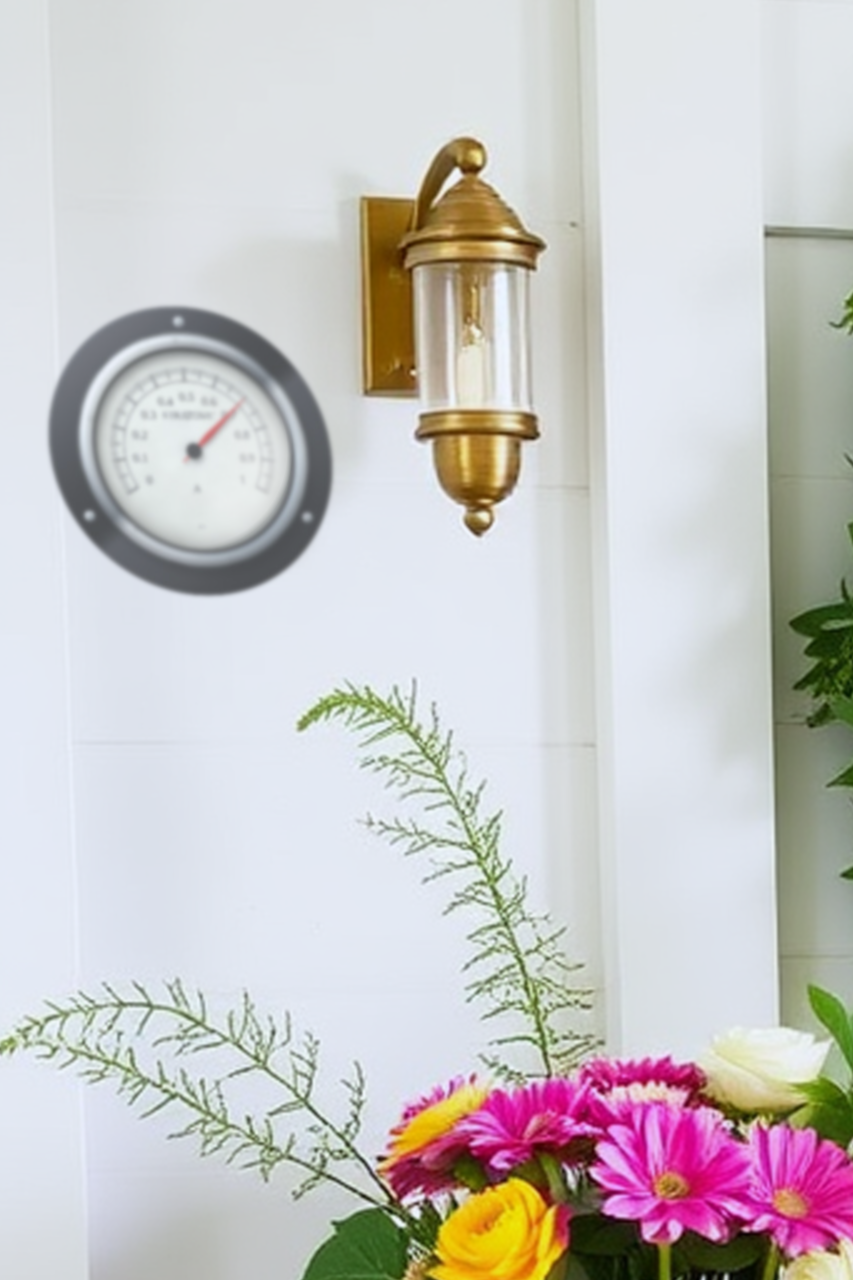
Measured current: 0.7 A
